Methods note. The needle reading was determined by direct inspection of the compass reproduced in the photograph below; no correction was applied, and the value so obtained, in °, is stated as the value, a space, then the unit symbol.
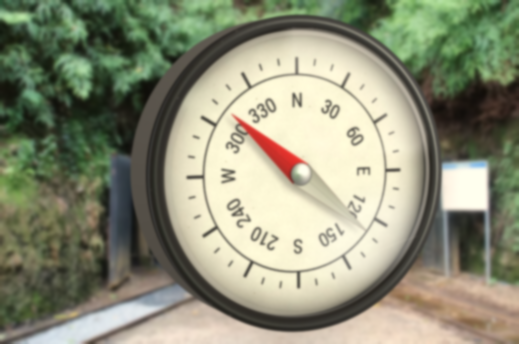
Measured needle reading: 310 °
